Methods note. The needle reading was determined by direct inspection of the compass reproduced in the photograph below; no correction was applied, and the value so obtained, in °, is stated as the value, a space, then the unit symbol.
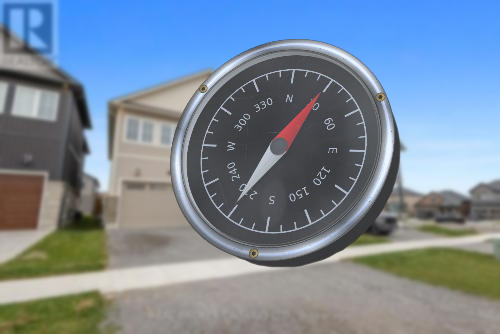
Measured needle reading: 30 °
